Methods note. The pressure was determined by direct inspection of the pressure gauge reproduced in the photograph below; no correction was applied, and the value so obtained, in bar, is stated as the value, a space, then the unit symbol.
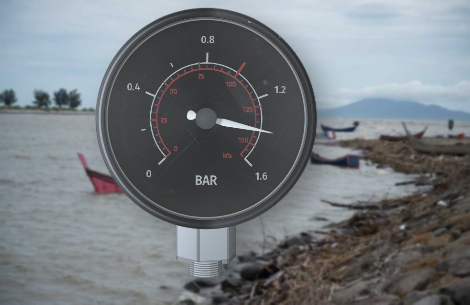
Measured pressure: 1.4 bar
